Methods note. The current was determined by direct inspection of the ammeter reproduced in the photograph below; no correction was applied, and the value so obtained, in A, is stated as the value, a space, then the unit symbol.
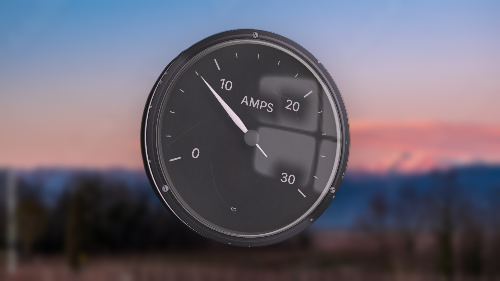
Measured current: 8 A
